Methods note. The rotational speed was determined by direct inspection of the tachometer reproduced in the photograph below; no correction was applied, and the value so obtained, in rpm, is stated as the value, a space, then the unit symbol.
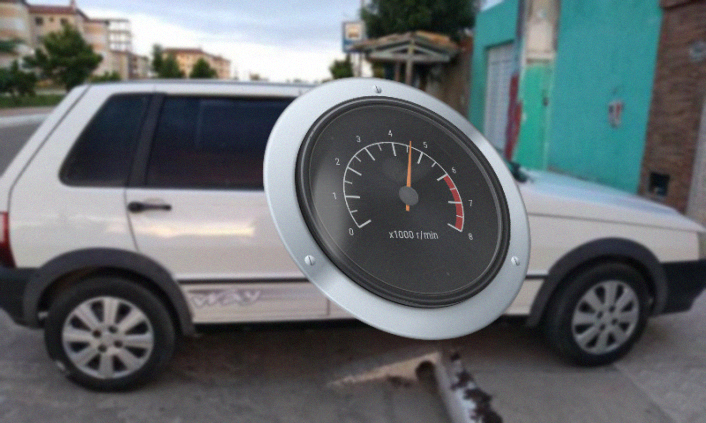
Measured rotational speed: 4500 rpm
